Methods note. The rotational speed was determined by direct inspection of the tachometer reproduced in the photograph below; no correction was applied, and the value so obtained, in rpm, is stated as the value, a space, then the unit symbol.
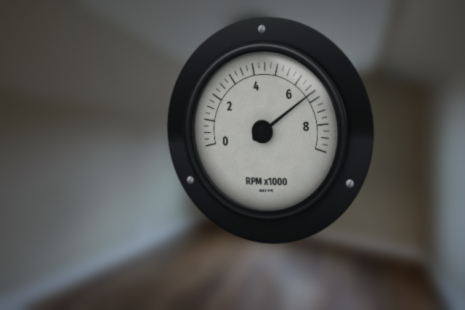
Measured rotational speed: 6750 rpm
